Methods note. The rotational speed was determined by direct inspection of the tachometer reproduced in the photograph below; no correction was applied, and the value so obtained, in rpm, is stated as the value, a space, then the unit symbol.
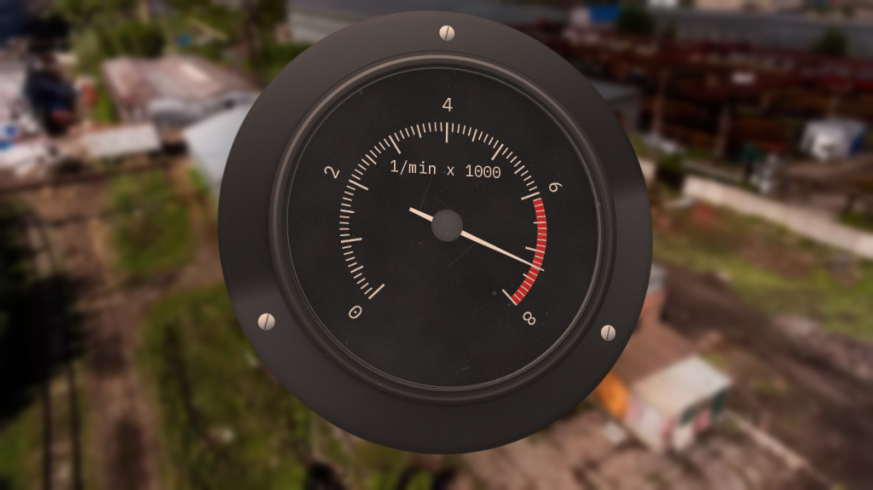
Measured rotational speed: 7300 rpm
